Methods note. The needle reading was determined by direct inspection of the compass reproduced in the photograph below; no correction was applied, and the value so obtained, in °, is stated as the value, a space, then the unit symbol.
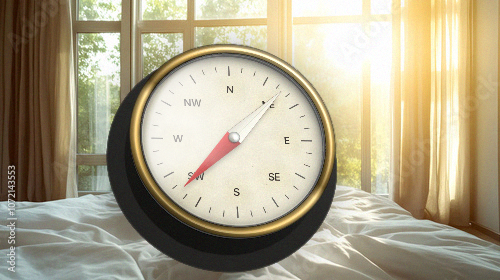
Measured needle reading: 225 °
